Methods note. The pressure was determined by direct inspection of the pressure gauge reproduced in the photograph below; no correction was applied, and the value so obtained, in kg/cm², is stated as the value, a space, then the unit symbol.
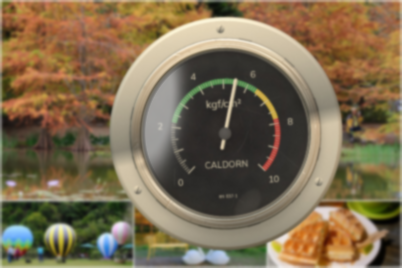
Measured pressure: 5.5 kg/cm²
